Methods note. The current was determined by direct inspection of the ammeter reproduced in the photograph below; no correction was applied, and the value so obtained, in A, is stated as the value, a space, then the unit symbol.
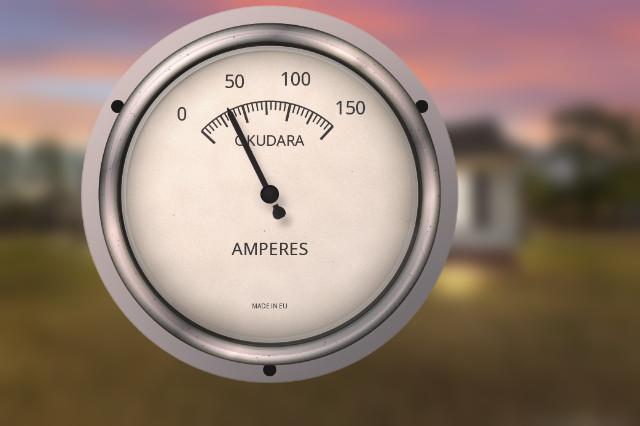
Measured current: 35 A
